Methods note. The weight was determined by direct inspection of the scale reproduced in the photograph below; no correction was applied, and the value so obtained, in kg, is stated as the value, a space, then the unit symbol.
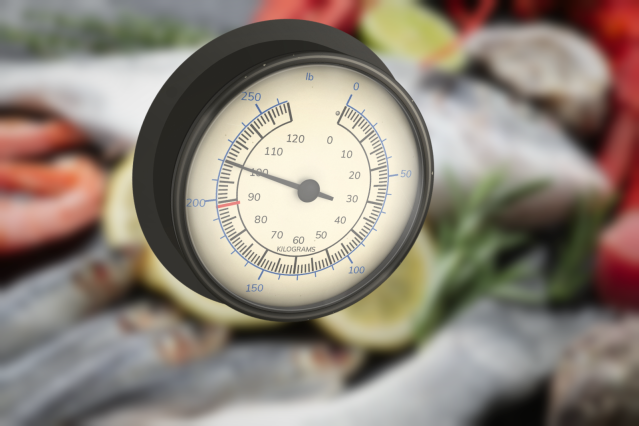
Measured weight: 100 kg
